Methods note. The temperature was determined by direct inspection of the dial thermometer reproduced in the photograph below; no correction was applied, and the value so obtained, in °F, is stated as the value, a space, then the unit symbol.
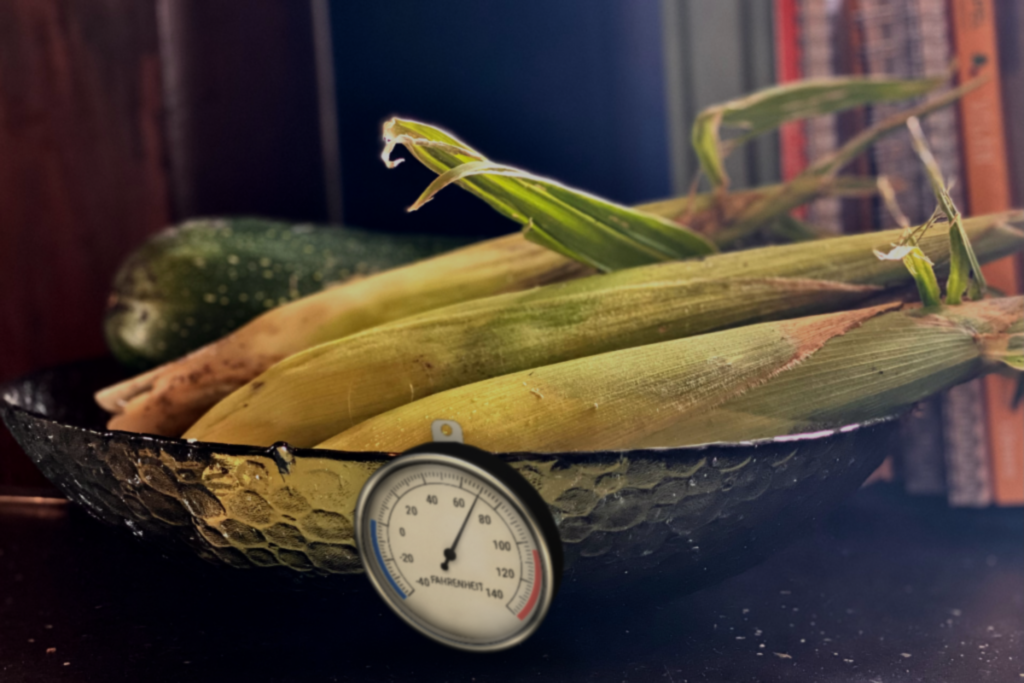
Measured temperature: 70 °F
